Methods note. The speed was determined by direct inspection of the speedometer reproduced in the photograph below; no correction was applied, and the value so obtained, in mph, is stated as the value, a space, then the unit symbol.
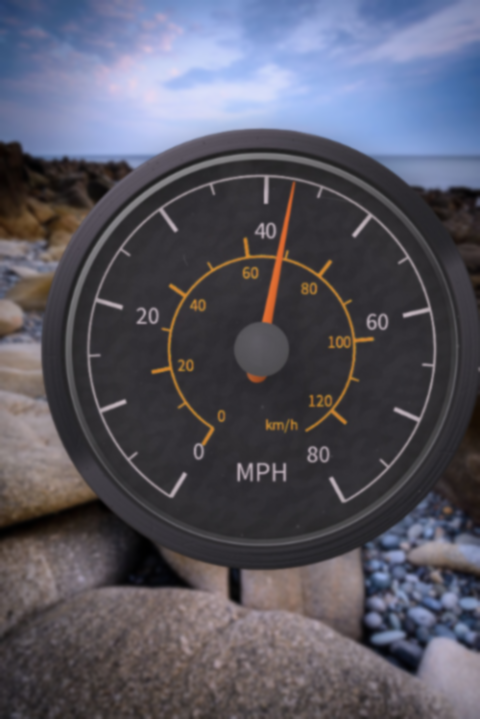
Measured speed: 42.5 mph
